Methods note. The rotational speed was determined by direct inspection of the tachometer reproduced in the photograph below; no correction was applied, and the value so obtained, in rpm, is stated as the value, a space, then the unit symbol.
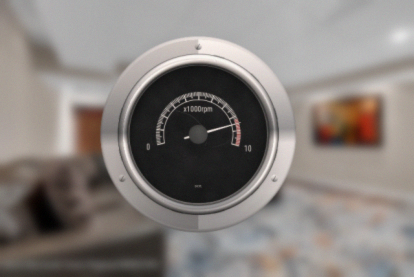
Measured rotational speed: 8500 rpm
